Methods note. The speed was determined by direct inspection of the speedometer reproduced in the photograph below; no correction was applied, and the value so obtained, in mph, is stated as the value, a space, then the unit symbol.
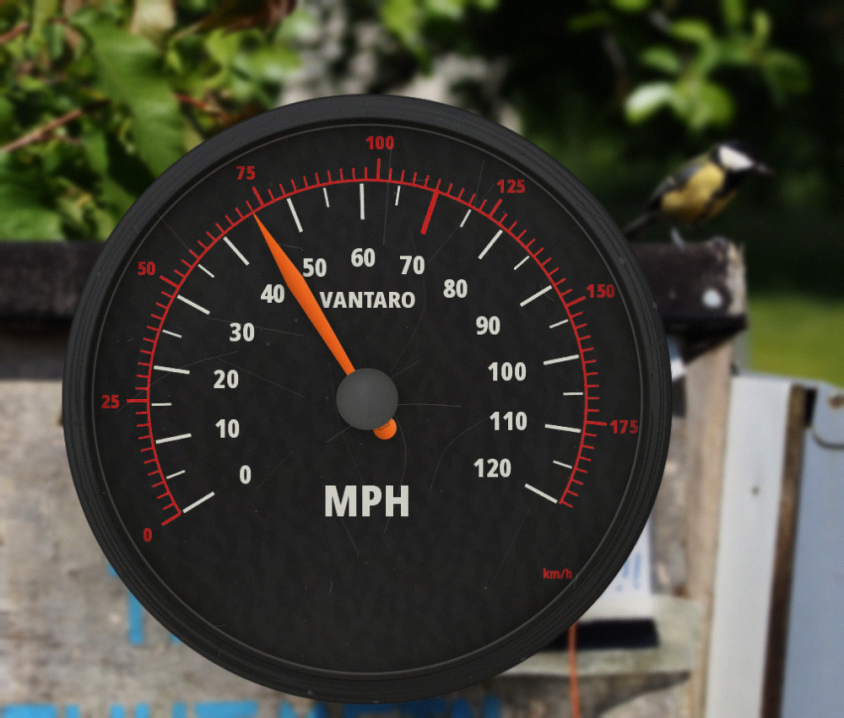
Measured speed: 45 mph
